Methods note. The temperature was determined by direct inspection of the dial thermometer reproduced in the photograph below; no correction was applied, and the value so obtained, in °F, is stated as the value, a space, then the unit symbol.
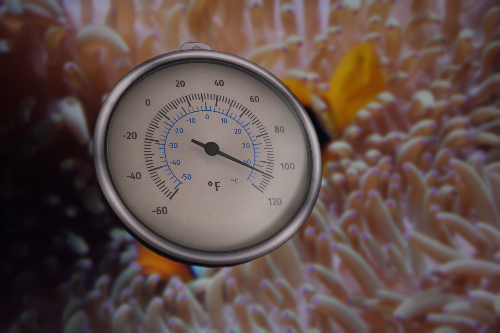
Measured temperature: 110 °F
